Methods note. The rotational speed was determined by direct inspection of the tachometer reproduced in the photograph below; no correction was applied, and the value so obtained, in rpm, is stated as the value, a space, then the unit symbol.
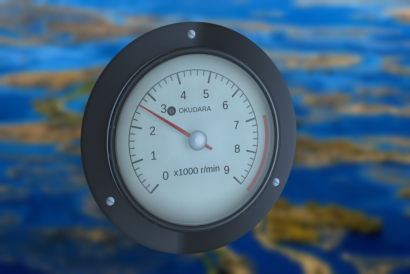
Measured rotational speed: 2600 rpm
